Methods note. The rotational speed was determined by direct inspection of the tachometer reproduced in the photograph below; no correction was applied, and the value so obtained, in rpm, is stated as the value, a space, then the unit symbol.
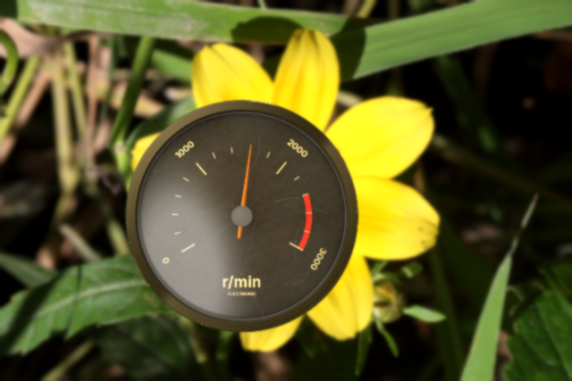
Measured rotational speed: 1600 rpm
